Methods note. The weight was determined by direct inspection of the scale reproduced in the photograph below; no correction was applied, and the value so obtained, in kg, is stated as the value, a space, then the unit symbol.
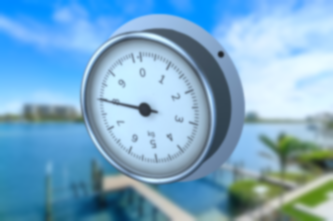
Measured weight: 8 kg
